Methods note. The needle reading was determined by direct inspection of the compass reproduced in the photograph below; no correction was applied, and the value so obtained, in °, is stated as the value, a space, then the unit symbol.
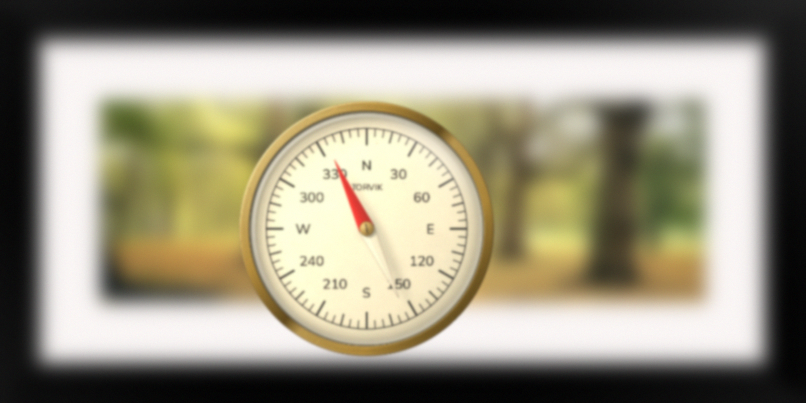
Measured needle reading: 335 °
